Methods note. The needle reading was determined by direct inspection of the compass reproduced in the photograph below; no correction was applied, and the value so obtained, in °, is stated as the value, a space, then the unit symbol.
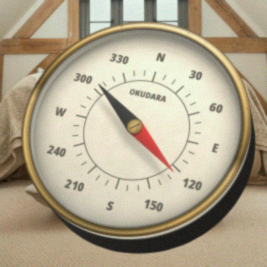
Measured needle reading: 125 °
